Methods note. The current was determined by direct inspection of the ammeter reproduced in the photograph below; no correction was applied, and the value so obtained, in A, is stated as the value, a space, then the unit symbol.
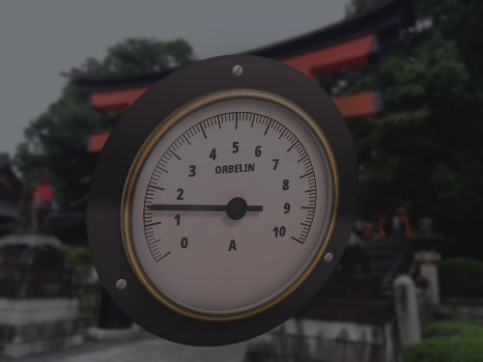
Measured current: 1.5 A
